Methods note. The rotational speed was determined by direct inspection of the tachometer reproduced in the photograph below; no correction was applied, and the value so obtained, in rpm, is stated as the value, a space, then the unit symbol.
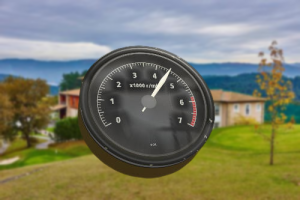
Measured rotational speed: 4500 rpm
